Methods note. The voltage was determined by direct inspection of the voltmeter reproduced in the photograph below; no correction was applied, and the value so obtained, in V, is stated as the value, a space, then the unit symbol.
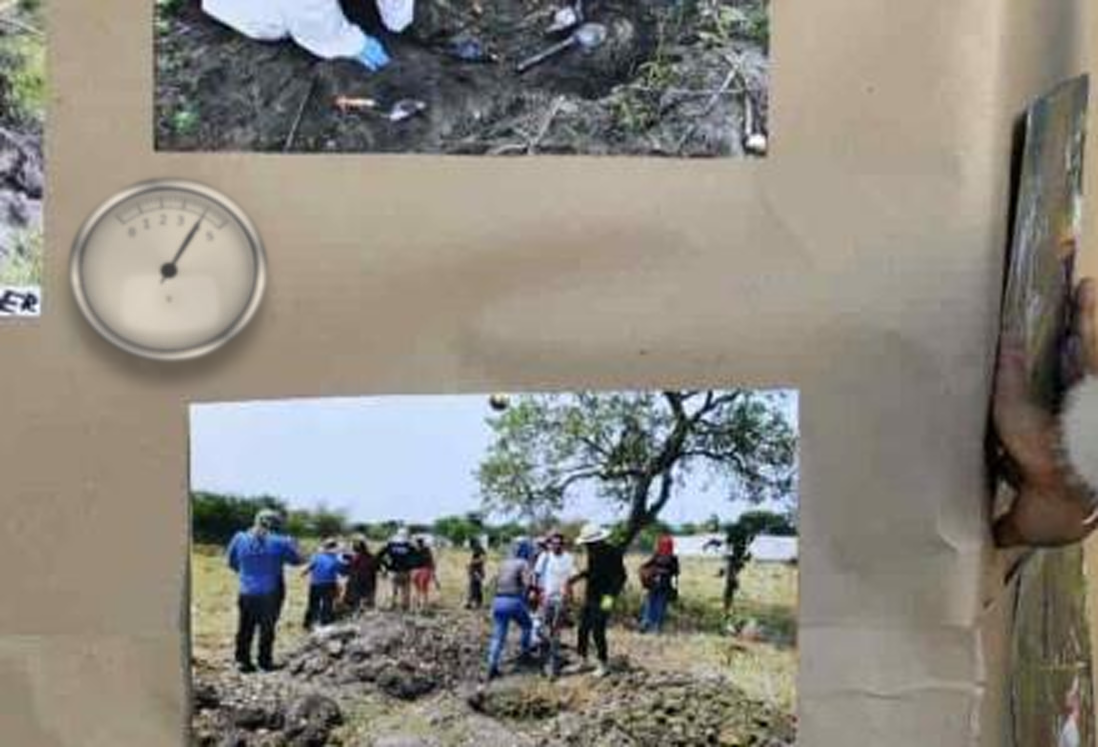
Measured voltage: 4 V
